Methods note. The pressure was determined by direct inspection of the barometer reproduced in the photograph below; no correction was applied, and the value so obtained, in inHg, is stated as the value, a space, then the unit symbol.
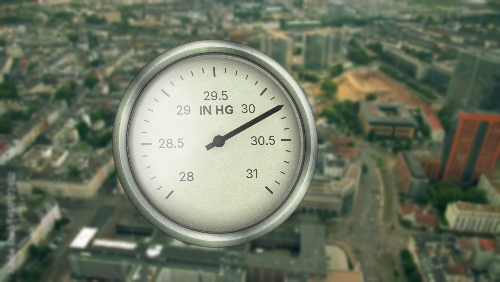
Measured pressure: 30.2 inHg
